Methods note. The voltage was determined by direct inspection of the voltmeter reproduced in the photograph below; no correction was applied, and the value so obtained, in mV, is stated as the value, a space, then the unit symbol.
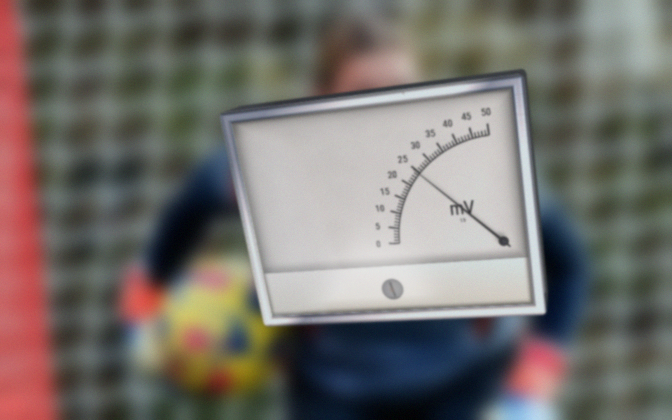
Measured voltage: 25 mV
